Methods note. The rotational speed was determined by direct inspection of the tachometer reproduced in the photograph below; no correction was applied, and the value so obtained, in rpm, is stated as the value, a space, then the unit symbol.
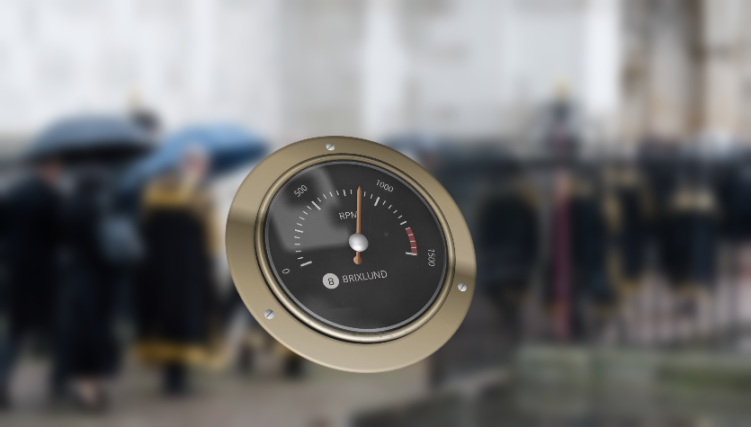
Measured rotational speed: 850 rpm
